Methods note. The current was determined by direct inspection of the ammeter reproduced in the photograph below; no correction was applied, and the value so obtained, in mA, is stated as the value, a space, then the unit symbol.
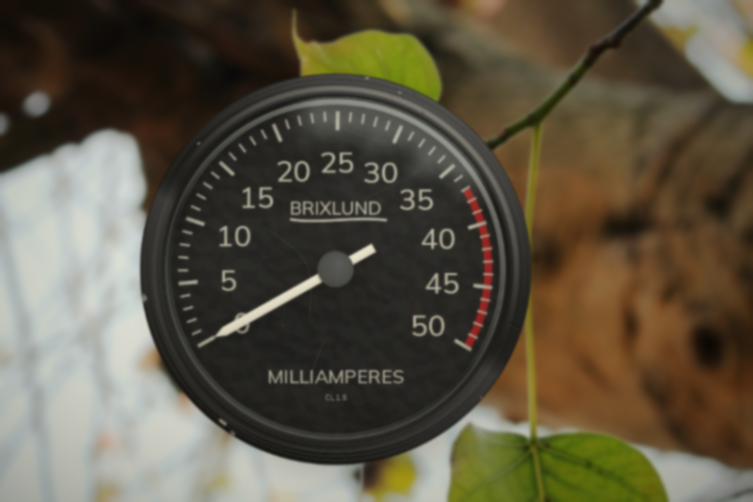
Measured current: 0 mA
